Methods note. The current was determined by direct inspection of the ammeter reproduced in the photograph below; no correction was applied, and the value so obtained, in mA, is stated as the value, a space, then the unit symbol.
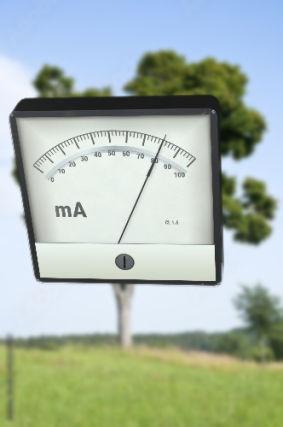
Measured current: 80 mA
